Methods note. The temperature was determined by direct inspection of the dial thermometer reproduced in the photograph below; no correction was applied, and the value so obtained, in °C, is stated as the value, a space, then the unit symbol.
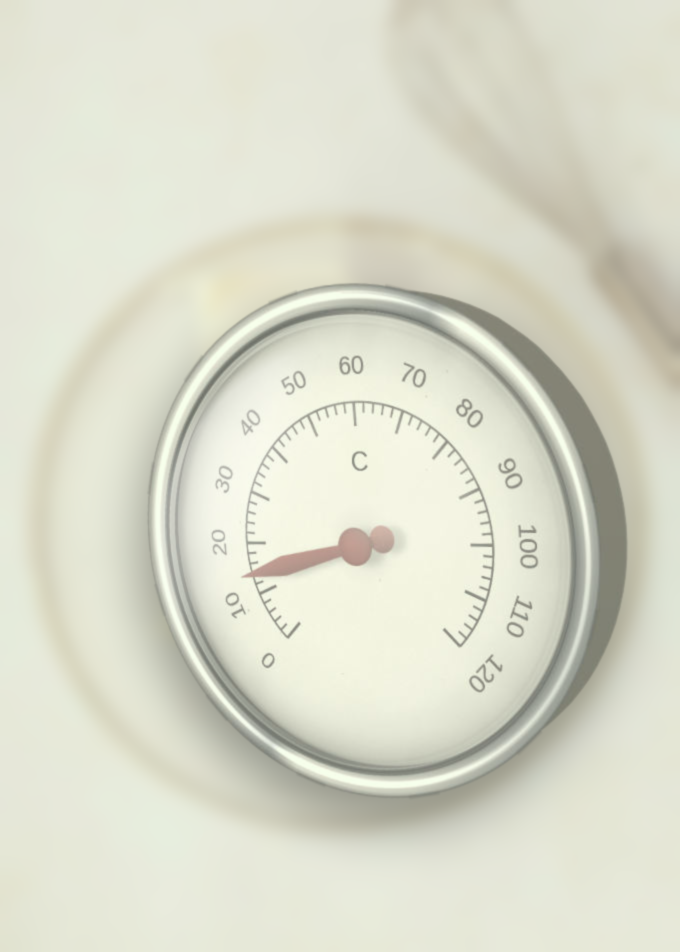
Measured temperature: 14 °C
